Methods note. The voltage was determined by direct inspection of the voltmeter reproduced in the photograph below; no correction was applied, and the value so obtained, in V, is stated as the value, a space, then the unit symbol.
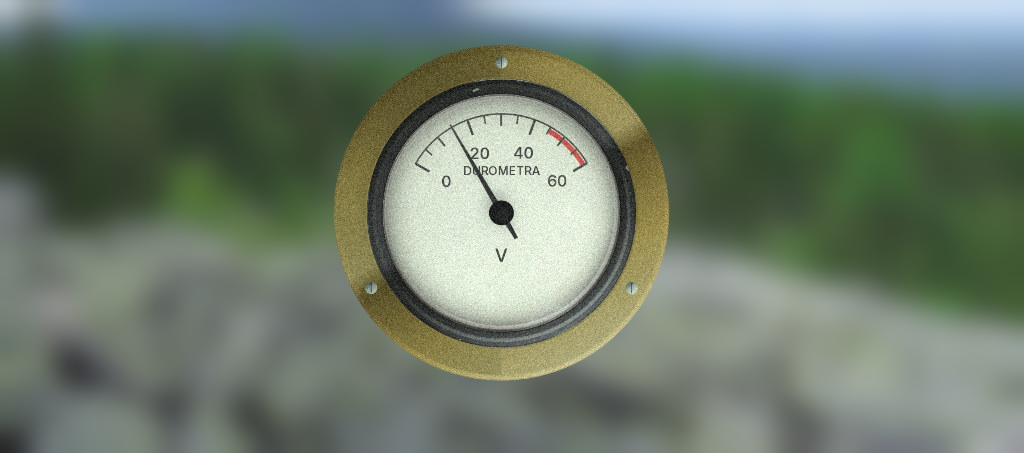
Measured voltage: 15 V
